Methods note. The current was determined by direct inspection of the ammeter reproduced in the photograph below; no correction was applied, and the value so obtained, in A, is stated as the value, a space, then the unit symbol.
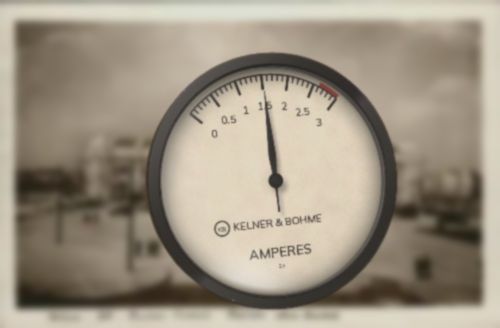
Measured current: 1.5 A
